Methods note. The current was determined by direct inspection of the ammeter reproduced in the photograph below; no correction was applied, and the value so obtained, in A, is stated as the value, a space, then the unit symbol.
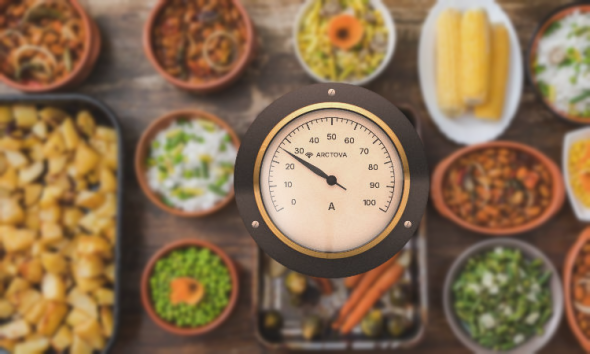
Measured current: 26 A
